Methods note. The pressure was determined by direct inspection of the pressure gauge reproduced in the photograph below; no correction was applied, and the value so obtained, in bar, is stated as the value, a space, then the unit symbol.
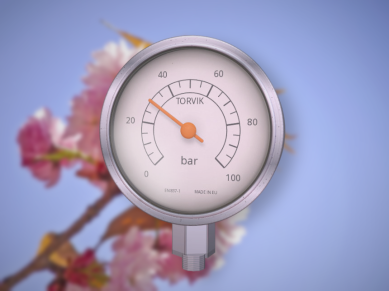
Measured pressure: 30 bar
